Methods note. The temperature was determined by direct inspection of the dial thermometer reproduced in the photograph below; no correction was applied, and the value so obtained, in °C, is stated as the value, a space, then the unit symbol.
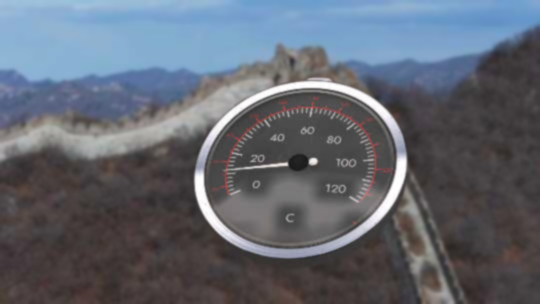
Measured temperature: 10 °C
